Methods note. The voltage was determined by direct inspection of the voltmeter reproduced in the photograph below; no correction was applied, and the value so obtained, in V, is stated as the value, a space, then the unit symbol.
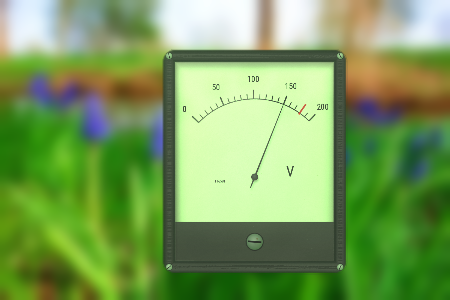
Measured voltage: 150 V
